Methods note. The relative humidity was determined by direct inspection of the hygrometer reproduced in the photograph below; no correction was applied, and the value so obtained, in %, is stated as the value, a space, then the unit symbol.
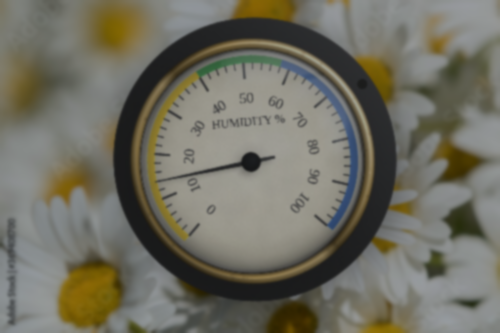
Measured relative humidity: 14 %
